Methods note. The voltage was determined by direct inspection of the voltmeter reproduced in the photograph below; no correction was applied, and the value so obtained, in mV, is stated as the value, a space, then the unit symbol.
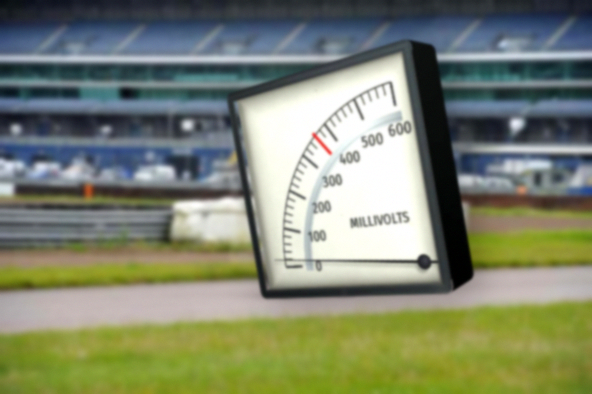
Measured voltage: 20 mV
